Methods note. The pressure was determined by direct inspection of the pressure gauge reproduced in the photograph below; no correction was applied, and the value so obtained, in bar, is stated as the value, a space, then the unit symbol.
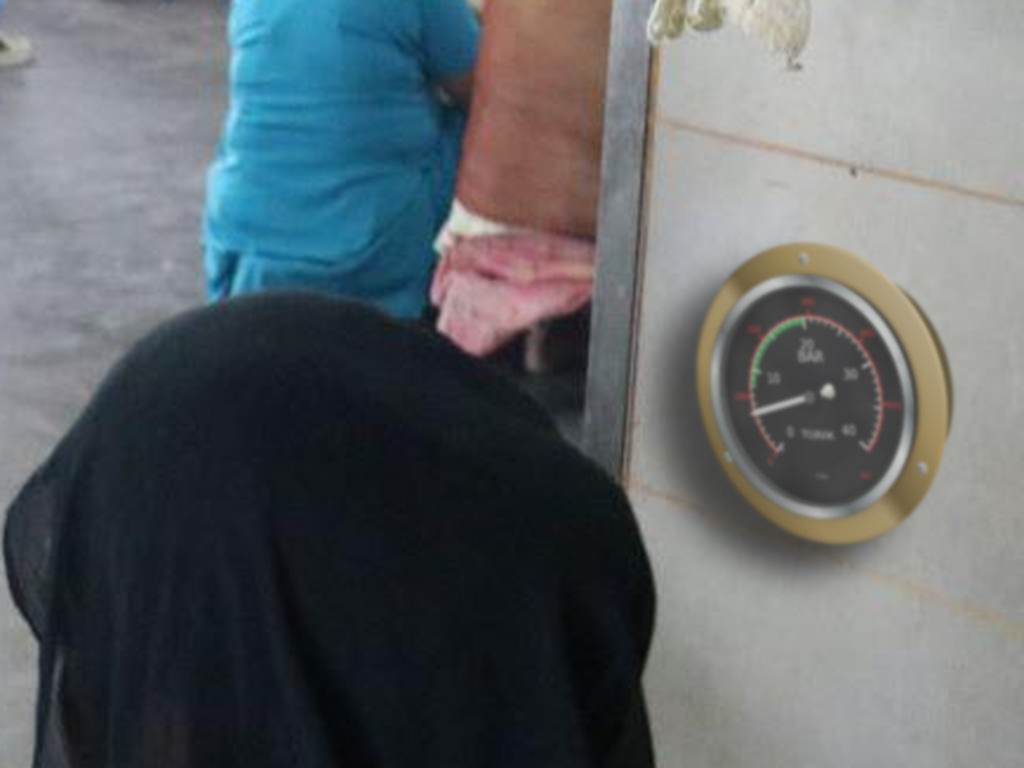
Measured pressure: 5 bar
